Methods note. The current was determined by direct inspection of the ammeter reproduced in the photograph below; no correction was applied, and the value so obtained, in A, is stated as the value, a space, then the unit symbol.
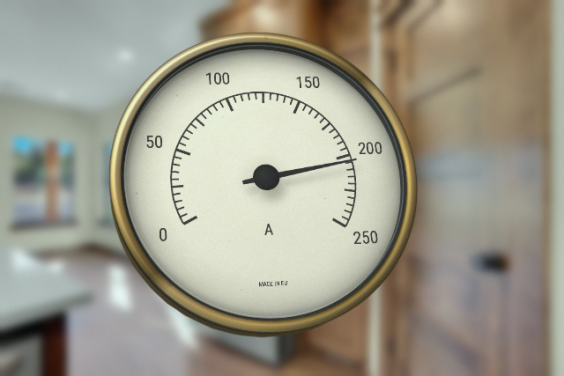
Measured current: 205 A
